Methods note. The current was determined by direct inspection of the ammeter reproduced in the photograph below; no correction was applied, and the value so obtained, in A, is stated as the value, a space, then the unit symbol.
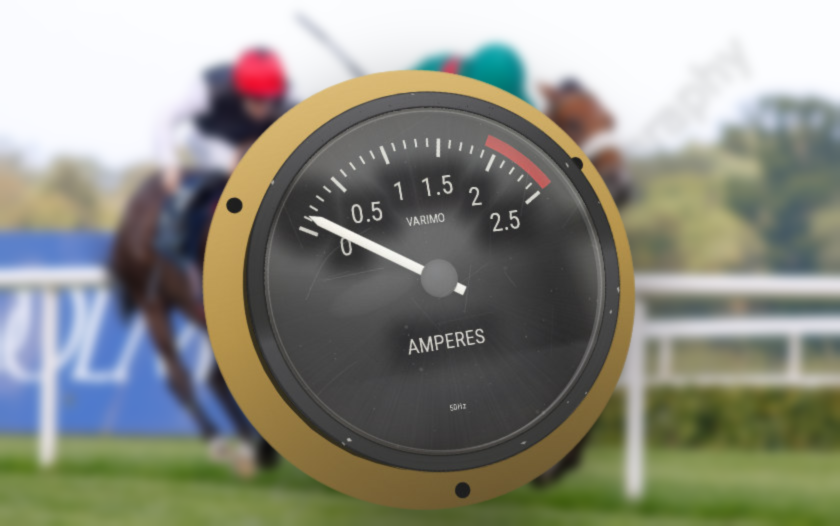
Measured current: 0.1 A
